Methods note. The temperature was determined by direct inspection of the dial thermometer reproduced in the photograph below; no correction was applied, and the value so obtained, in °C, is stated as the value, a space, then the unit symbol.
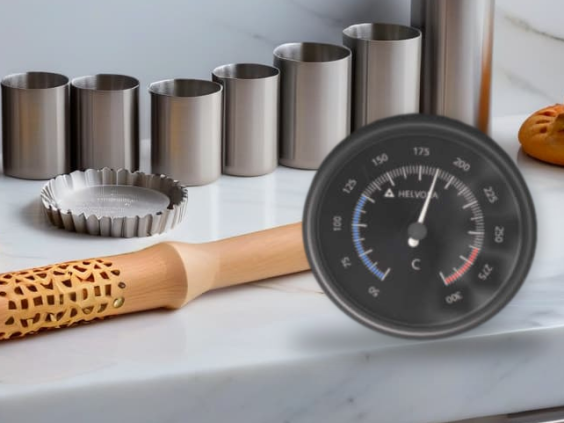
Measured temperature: 187.5 °C
